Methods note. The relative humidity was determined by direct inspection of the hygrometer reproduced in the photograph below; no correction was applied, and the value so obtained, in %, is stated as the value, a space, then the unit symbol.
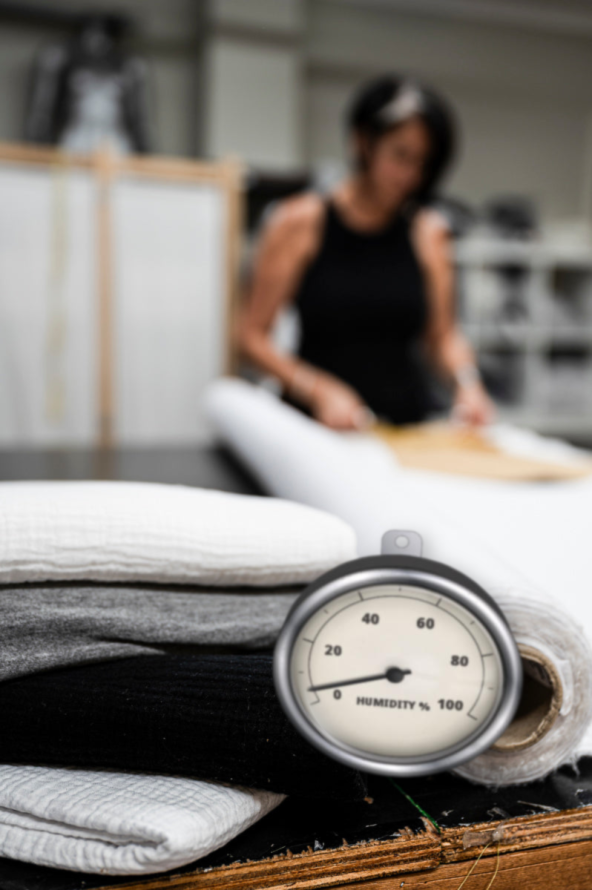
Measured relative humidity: 5 %
